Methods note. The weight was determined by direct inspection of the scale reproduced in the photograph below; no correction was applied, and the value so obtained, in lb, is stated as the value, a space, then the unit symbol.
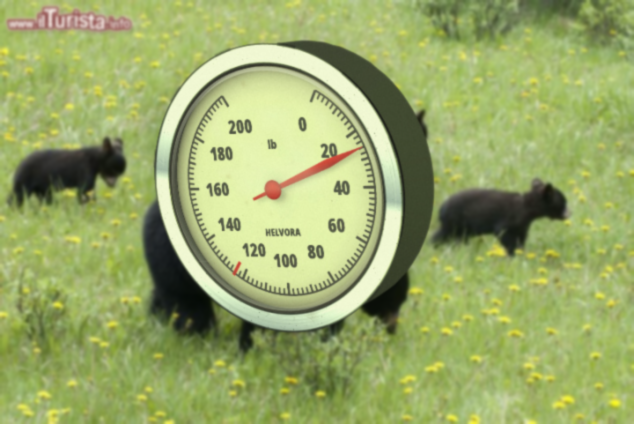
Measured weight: 26 lb
